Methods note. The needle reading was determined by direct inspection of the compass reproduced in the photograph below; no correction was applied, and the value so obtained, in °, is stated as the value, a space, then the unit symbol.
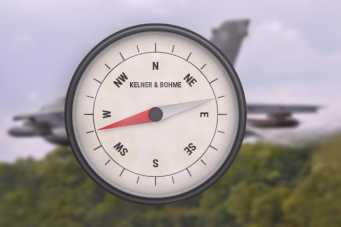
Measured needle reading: 255 °
